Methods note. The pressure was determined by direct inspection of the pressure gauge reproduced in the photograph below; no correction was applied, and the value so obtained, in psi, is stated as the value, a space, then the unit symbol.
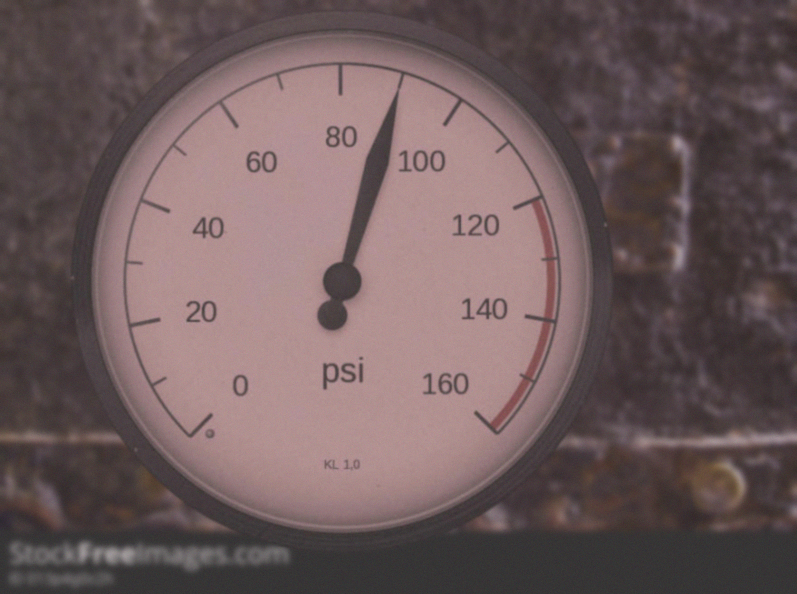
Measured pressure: 90 psi
